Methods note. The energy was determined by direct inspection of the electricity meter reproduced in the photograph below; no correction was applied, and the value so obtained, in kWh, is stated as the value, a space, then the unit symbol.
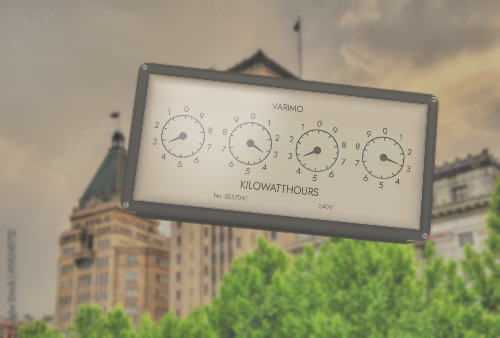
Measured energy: 3333 kWh
